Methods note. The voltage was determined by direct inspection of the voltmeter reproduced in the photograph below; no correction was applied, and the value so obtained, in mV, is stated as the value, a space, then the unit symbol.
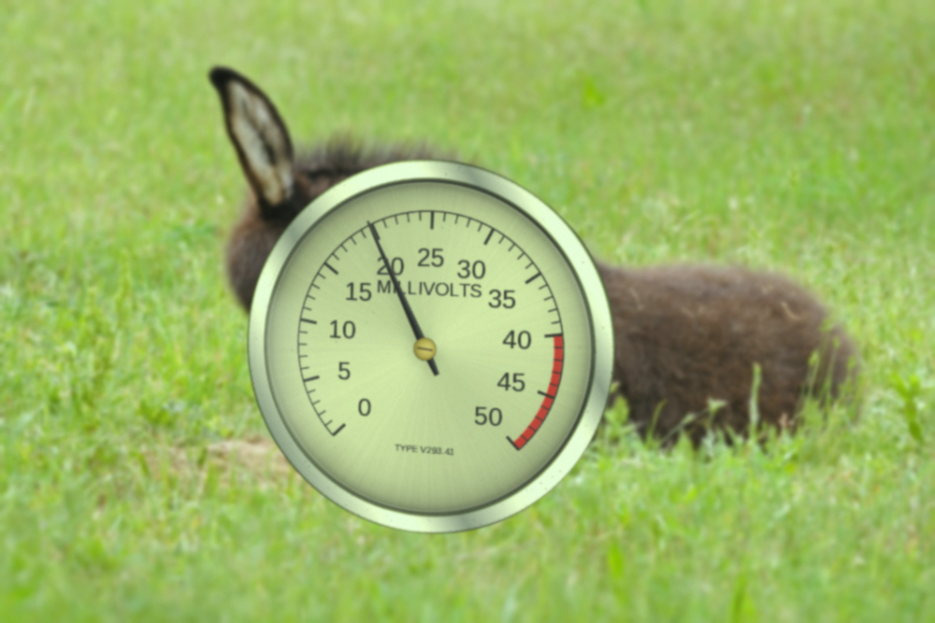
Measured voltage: 20 mV
